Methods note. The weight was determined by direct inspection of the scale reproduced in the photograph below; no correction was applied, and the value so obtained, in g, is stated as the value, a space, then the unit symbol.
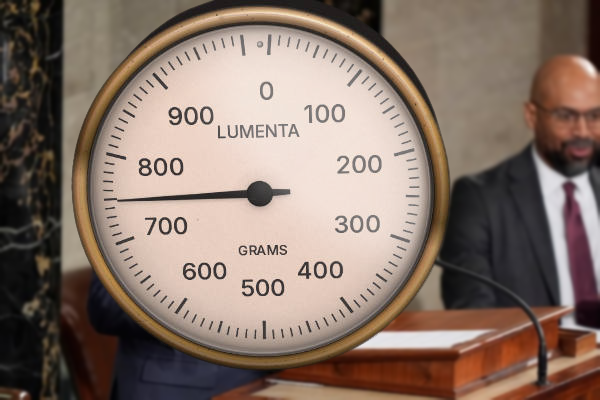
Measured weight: 750 g
